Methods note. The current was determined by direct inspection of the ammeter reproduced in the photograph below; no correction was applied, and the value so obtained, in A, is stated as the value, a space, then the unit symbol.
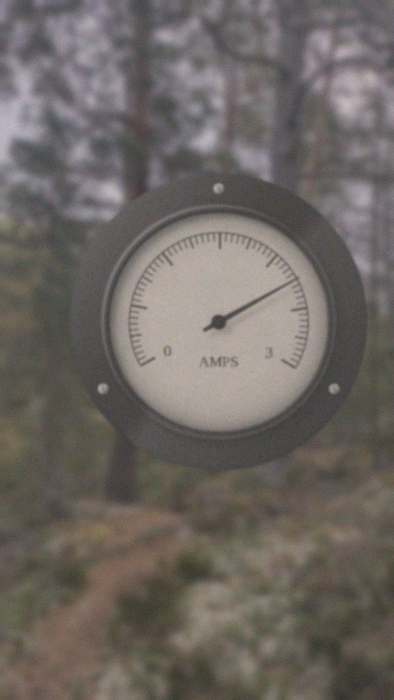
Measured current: 2.25 A
